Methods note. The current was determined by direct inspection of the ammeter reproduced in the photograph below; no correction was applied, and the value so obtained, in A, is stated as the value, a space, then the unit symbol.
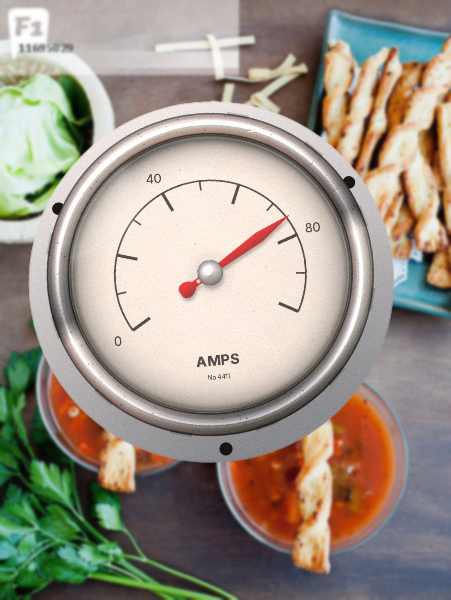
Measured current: 75 A
